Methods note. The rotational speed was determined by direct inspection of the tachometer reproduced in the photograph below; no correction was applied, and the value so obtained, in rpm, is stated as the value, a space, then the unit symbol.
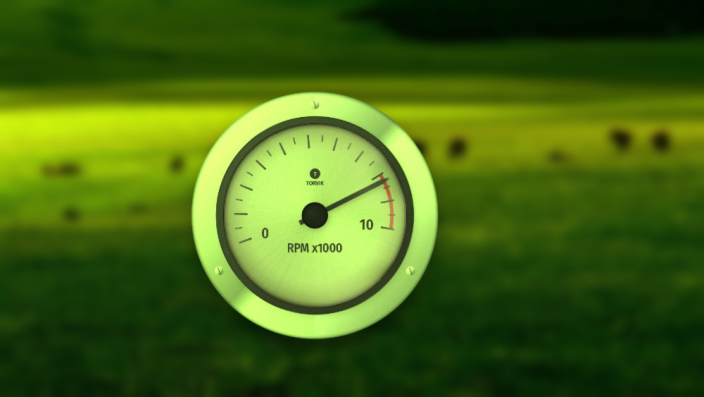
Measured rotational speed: 8250 rpm
